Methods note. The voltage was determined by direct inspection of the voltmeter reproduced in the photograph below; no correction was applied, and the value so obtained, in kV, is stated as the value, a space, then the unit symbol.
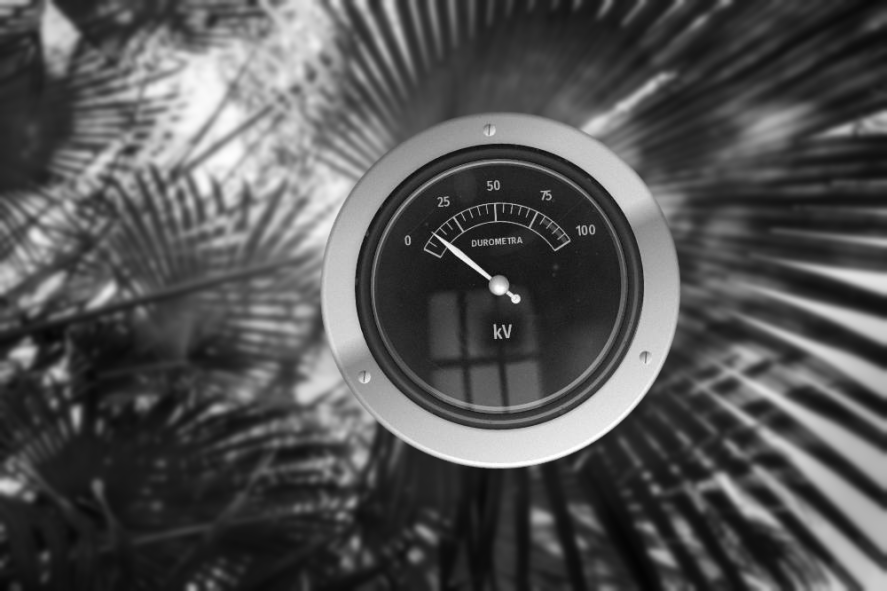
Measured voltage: 10 kV
